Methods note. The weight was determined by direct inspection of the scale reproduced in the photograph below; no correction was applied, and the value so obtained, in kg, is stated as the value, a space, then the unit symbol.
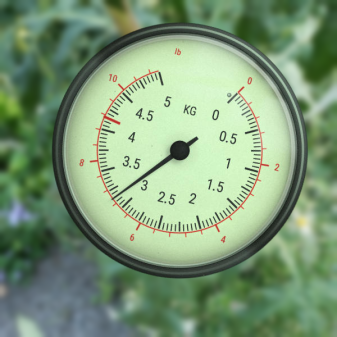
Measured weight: 3.15 kg
